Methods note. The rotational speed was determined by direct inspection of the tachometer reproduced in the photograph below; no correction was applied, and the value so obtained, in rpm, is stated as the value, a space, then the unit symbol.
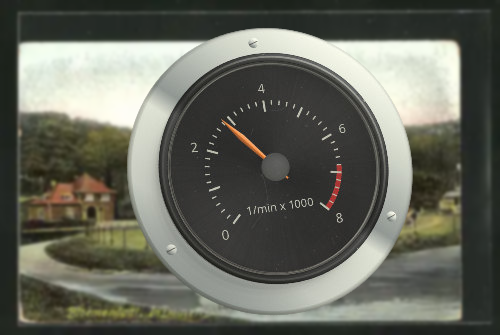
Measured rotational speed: 2800 rpm
